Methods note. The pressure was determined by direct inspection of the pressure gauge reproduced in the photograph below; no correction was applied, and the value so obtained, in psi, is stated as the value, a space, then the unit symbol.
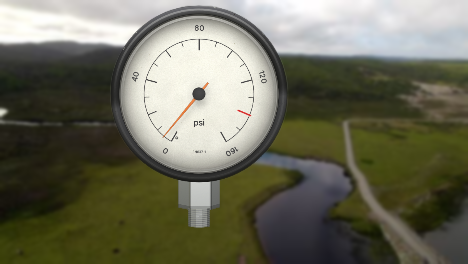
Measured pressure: 5 psi
